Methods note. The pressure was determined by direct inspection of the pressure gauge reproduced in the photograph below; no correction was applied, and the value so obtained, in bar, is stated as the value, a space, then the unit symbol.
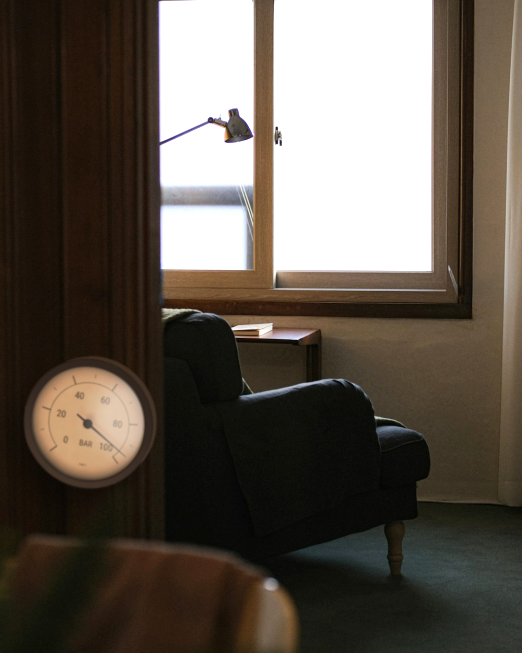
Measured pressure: 95 bar
